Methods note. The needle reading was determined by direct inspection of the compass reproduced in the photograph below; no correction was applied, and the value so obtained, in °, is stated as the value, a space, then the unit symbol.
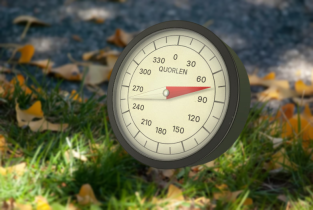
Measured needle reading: 75 °
